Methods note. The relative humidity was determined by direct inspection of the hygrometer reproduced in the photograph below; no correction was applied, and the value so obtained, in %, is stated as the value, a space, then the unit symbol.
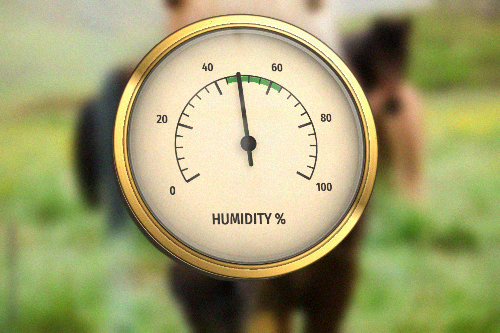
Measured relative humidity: 48 %
